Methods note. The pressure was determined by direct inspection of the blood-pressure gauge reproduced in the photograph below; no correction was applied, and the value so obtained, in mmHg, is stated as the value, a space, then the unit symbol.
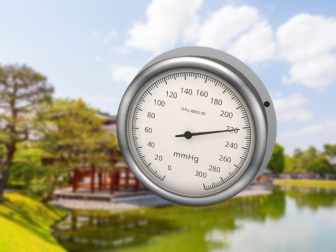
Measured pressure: 220 mmHg
